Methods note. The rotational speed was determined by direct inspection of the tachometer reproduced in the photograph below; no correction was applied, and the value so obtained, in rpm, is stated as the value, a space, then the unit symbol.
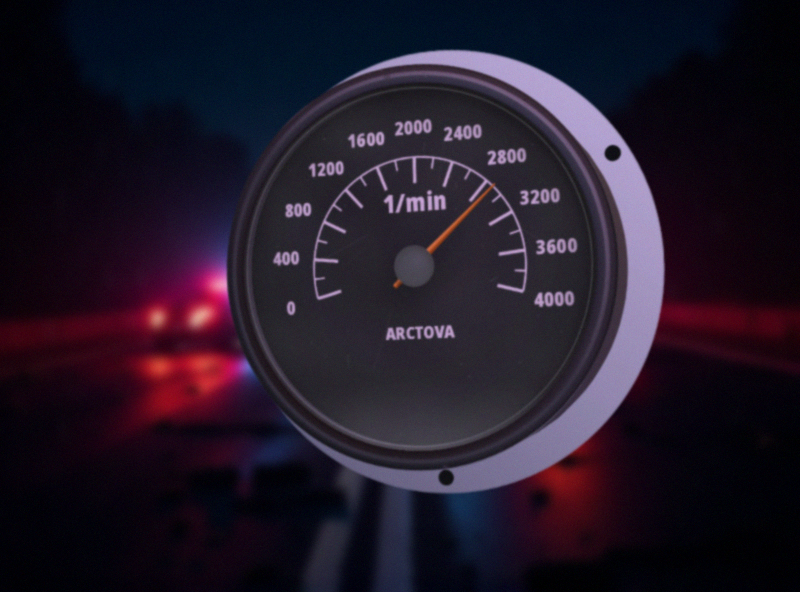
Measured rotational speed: 2900 rpm
